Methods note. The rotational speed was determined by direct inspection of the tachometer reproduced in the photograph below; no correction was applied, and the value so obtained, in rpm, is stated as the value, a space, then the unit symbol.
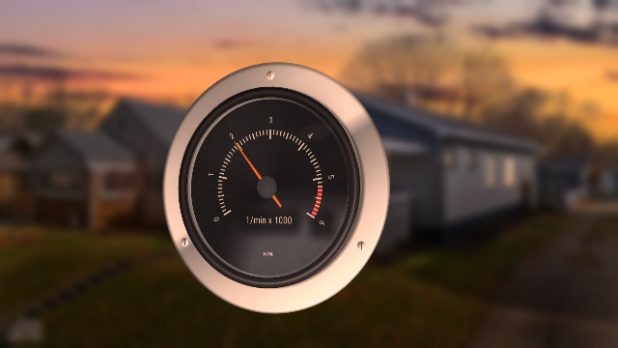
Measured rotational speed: 2000 rpm
